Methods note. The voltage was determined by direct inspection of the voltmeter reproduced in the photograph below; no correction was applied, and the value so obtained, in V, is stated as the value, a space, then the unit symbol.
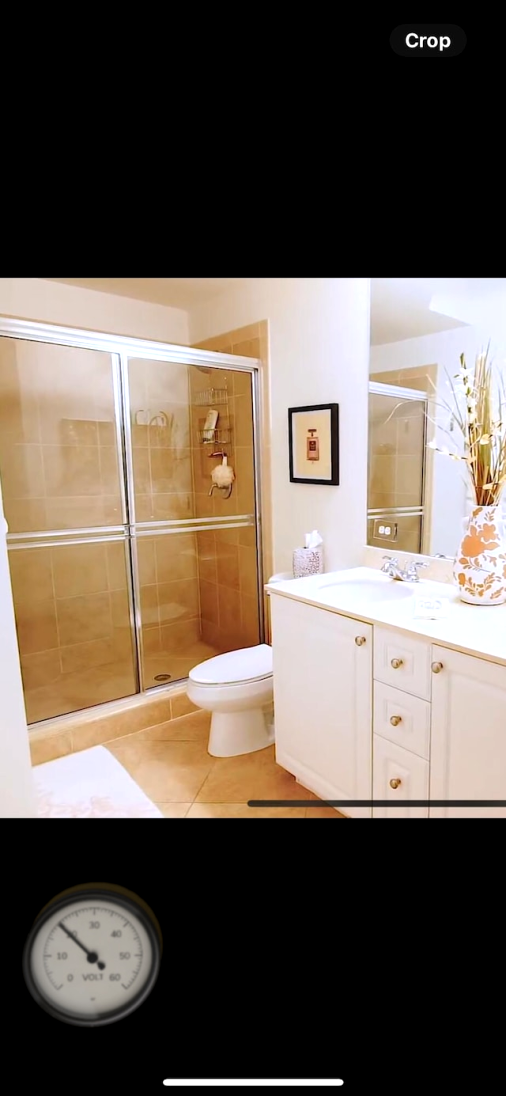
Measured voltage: 20 V
